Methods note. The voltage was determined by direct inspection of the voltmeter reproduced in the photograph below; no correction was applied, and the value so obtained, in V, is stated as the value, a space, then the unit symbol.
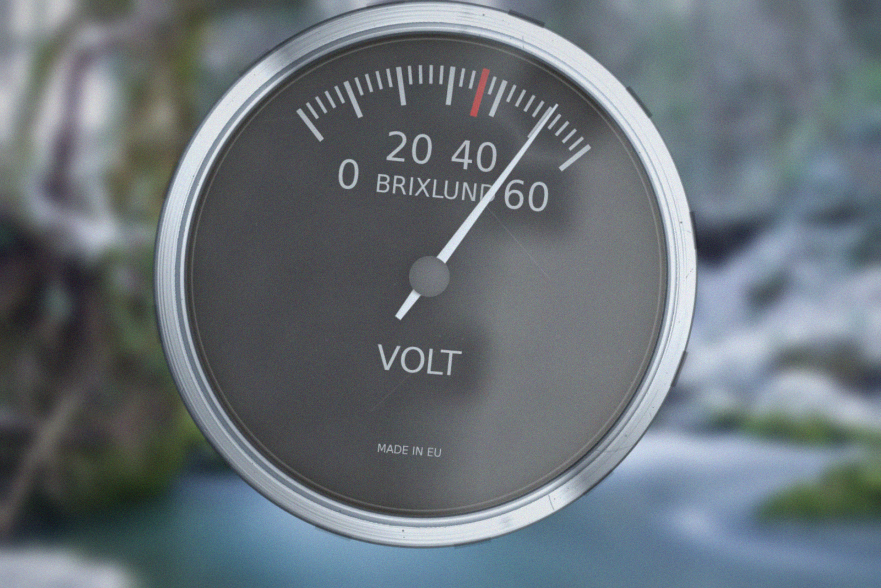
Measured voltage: 50 V
